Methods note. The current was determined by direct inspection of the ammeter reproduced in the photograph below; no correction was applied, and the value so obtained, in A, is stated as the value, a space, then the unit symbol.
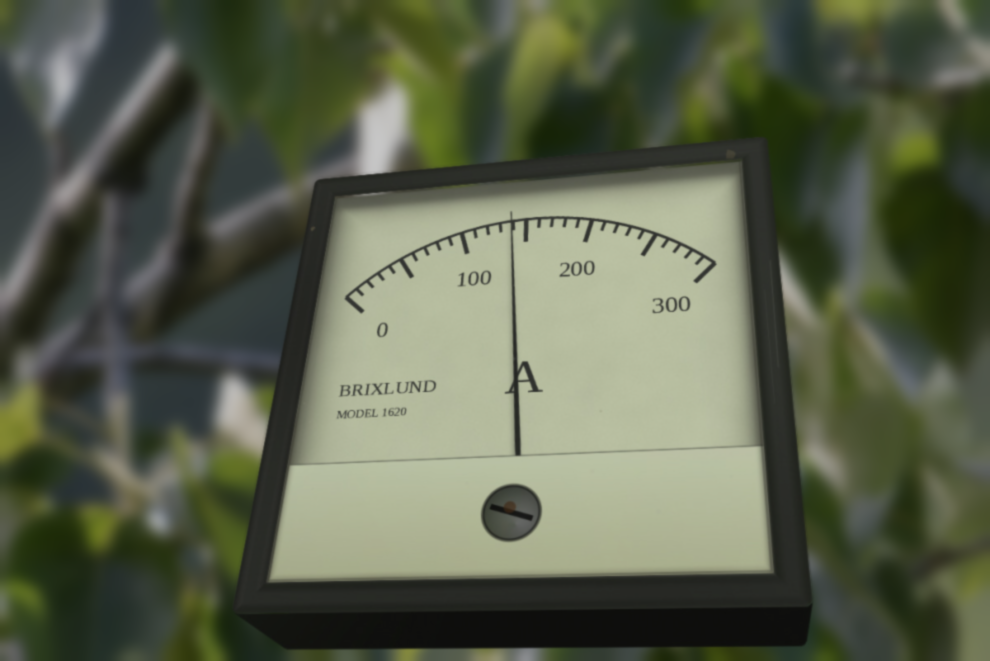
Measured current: 140 A
